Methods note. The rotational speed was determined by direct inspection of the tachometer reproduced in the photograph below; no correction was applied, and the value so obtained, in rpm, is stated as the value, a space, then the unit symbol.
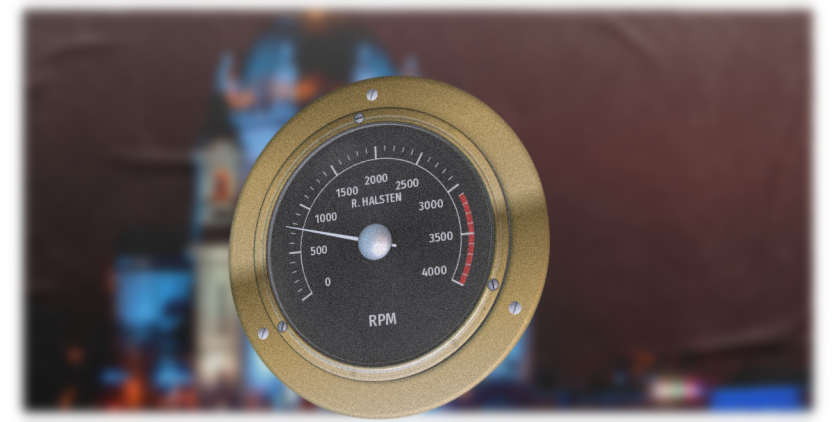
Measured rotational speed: 750 rpm
